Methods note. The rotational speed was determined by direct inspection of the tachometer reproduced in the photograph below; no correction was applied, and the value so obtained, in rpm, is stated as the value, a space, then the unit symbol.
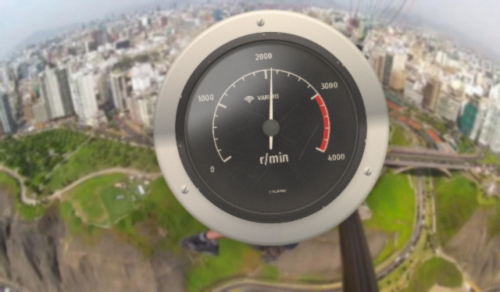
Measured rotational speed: 2100 rpm
